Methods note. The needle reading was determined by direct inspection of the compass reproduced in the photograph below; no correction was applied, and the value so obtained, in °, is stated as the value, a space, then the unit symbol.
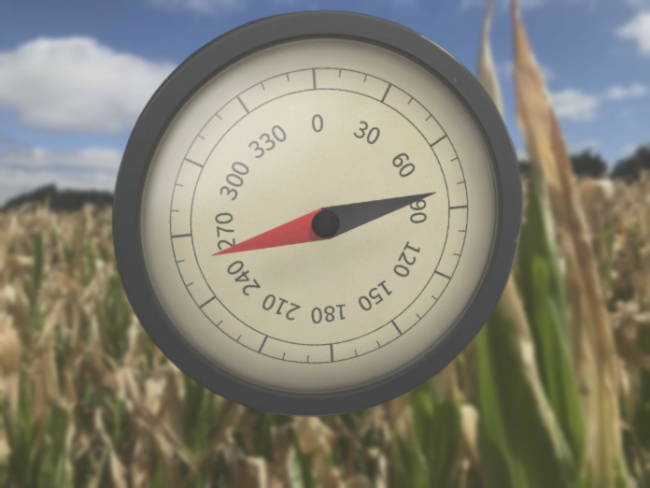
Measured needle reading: 260 °
